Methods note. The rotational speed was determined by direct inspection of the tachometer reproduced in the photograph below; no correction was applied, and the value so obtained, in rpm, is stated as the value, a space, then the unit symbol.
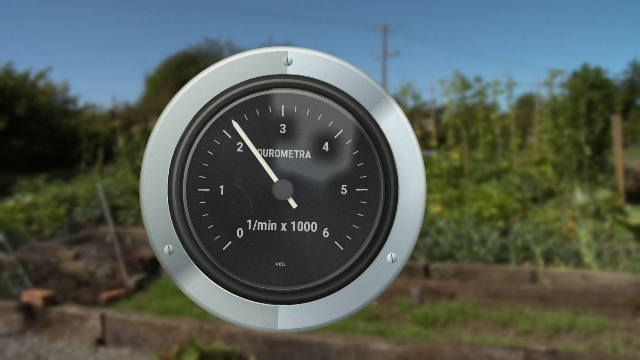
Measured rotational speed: 2200 rpm
